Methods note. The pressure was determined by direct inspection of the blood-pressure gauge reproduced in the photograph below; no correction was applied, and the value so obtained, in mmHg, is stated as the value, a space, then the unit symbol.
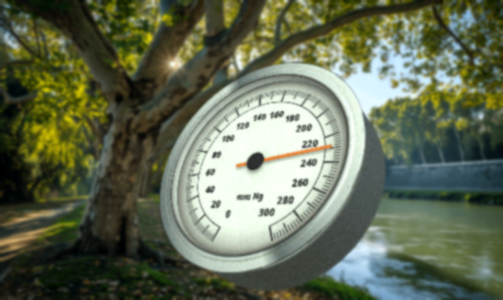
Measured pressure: 230 mmHg
